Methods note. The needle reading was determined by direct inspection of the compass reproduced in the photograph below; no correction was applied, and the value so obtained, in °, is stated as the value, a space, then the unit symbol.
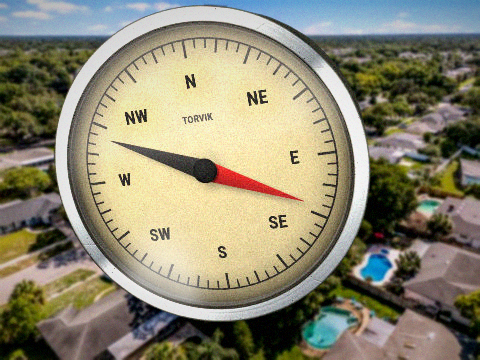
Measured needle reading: 115 °
